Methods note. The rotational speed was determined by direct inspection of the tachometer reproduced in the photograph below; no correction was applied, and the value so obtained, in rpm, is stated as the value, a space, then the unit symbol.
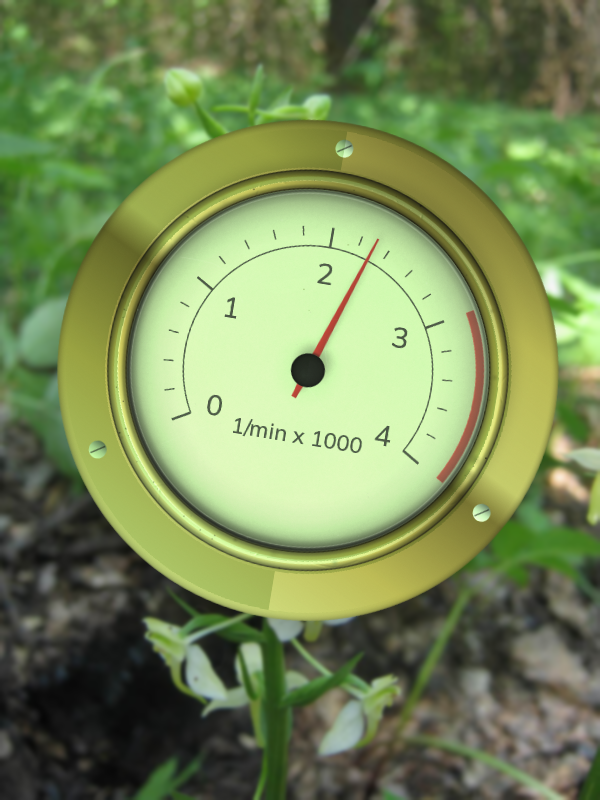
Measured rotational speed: 2300 rpm
